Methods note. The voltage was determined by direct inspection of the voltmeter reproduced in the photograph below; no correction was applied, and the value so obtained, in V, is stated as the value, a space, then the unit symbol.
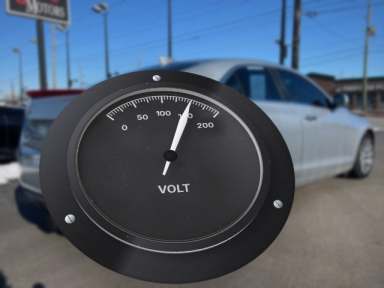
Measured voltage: 150 V
